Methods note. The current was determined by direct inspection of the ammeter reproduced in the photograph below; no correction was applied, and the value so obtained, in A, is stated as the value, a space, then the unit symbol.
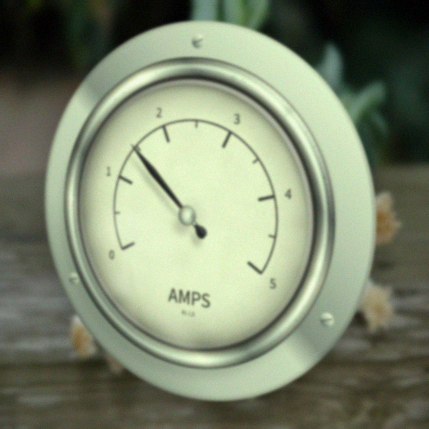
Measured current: 1.5 A
